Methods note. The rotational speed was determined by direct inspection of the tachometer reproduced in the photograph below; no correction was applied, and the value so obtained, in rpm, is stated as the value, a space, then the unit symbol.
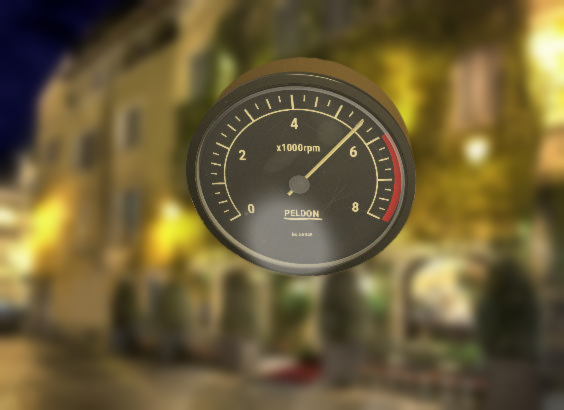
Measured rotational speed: 5500 rpm
